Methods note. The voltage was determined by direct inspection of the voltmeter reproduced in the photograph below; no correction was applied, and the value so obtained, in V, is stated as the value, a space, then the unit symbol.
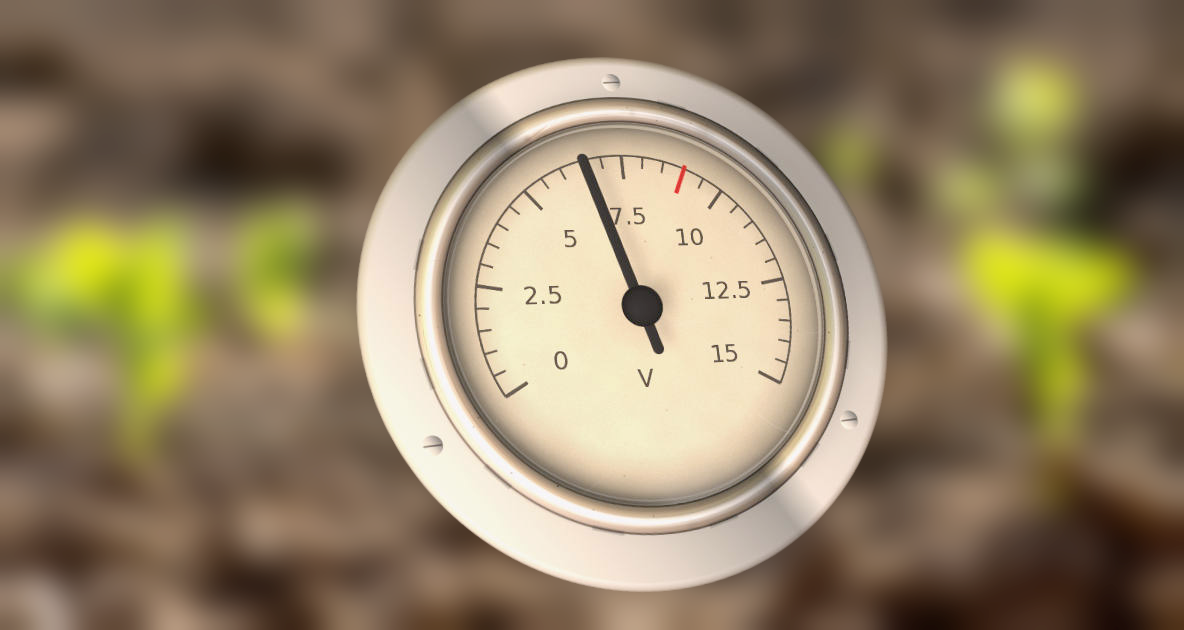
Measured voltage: 6.5 V
